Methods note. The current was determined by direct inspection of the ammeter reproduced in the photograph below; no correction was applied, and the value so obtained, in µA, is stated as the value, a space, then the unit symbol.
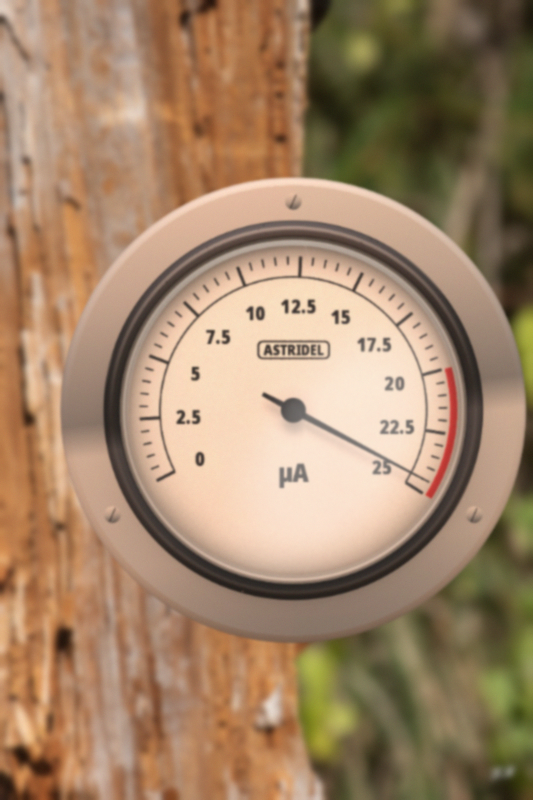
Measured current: 24.5 µA
